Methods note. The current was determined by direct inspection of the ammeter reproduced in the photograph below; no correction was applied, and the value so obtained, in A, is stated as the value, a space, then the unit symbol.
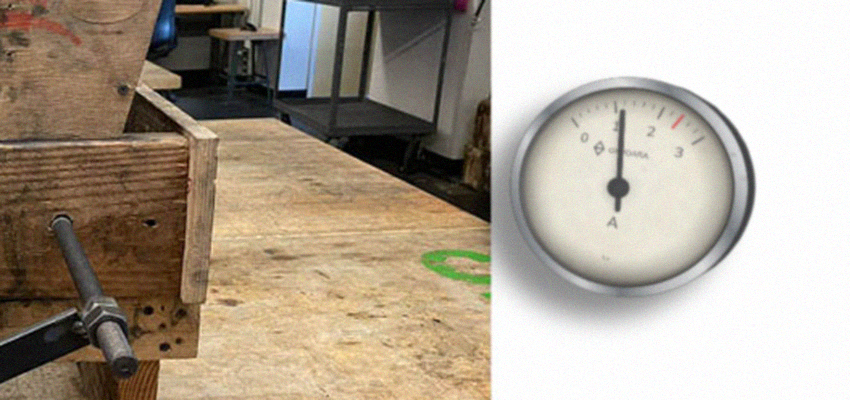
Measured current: 1.2 A
